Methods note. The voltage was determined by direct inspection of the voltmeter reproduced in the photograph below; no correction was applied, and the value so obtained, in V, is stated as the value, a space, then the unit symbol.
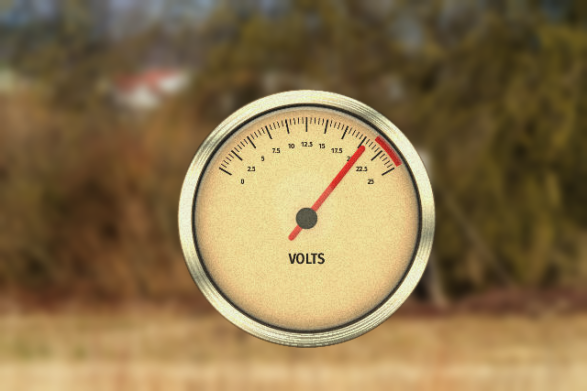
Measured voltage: 20.5 V
